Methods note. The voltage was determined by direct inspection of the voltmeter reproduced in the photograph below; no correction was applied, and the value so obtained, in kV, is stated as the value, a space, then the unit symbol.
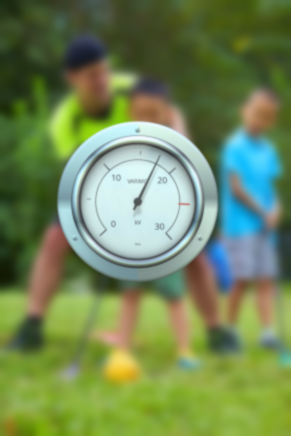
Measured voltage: 17.5 kV
